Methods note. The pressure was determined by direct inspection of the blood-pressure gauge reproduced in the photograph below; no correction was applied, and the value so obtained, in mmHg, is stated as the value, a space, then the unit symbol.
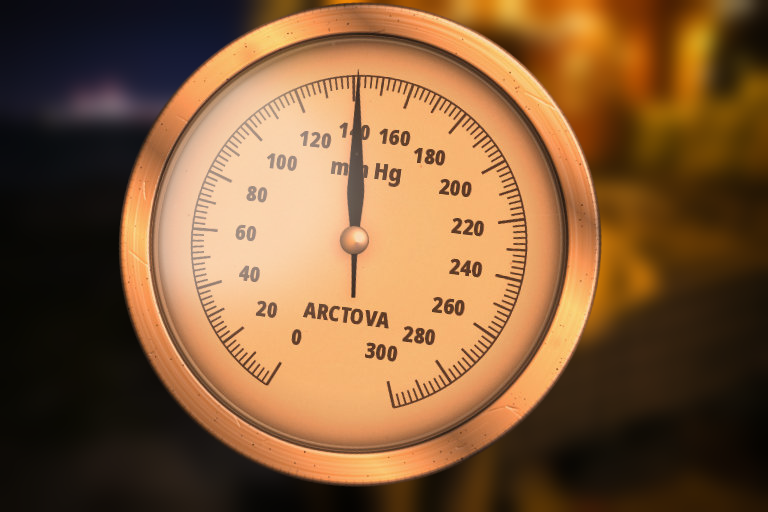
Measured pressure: 142 mmHg
